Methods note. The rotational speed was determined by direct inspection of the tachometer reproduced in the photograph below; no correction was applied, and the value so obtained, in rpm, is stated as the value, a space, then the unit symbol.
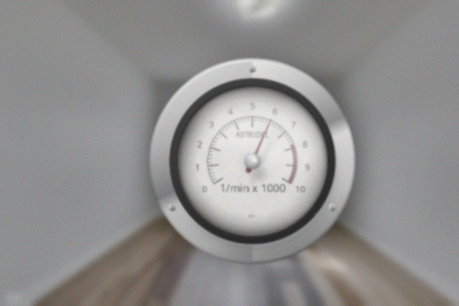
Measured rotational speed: 6000 rpm
